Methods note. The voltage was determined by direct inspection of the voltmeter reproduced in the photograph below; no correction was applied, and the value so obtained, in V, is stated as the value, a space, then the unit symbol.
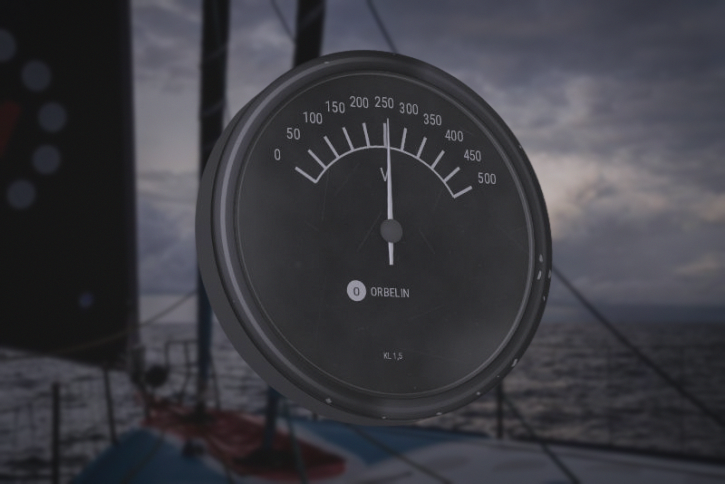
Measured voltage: 250 V
